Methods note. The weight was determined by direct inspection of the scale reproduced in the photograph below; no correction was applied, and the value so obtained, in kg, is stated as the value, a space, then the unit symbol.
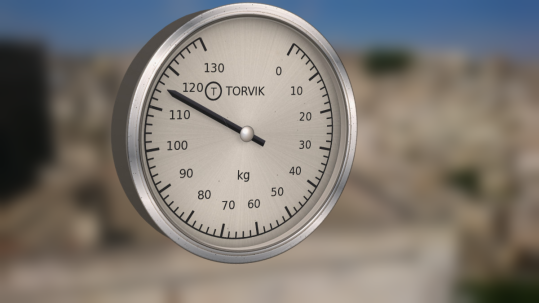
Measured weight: 115 kg
